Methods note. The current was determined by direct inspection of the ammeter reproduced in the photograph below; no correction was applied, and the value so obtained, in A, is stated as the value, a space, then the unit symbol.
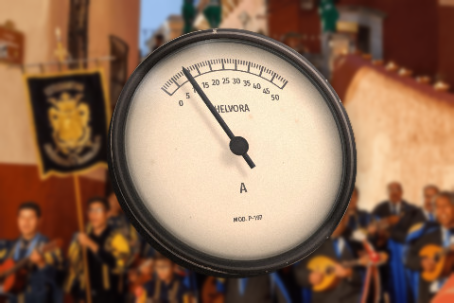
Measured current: 10 A
